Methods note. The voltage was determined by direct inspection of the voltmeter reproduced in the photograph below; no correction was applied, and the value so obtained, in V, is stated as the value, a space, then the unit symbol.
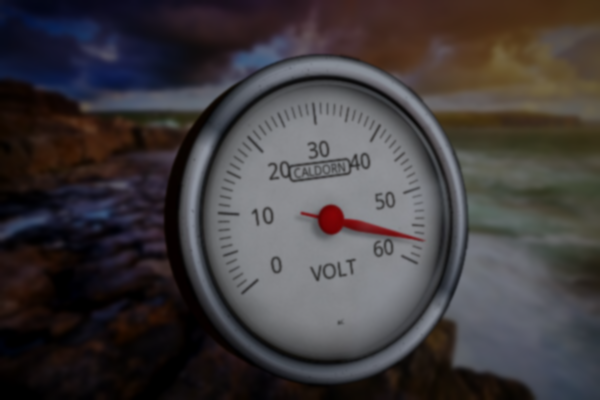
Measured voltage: 57 V
